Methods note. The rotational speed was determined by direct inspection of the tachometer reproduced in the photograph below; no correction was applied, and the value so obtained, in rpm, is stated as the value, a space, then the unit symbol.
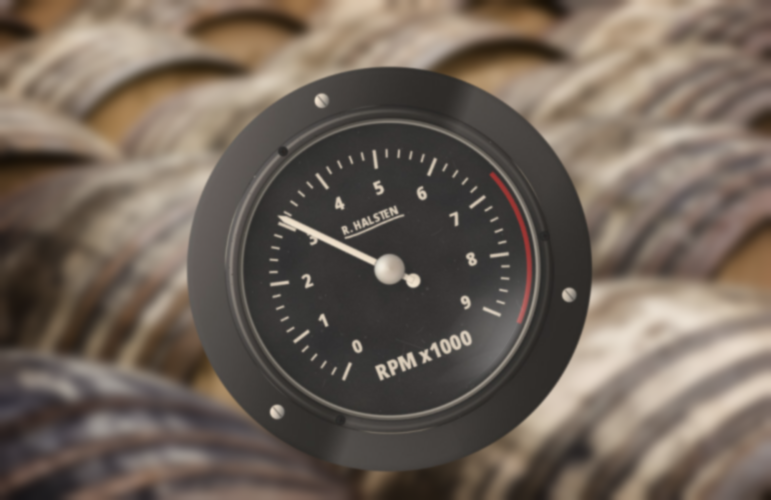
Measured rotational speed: 3100 rpm
